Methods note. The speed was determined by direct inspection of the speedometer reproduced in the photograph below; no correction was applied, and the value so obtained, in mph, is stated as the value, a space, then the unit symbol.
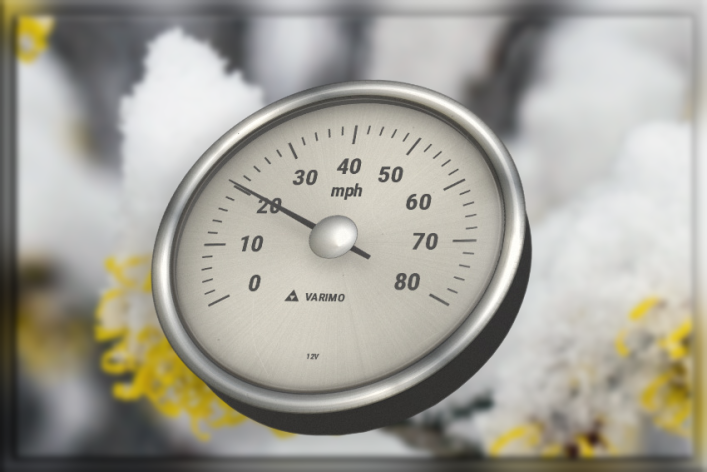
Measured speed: 20 mph
